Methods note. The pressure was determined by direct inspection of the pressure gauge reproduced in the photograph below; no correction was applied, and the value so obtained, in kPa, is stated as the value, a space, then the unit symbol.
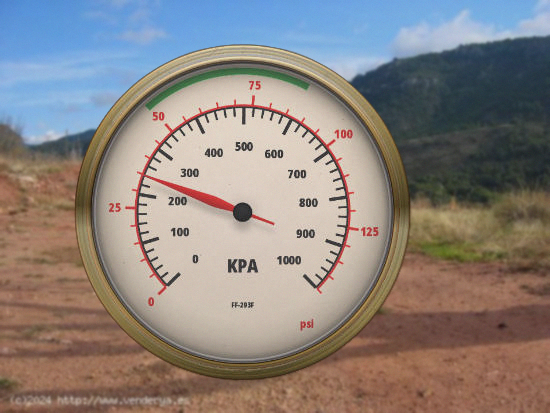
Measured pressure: 240 kPa
